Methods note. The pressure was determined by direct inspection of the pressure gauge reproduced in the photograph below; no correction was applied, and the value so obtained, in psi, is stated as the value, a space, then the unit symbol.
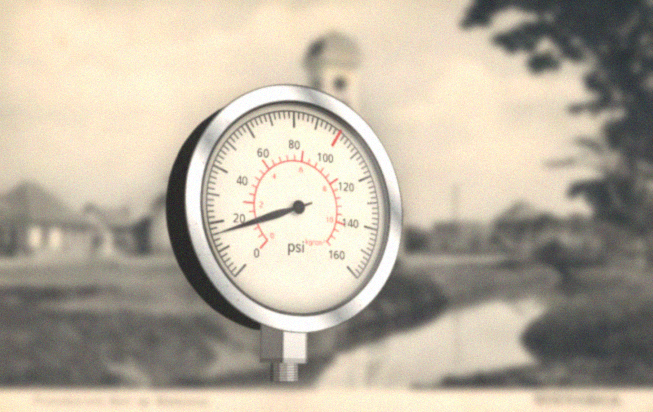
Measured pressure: 16 psi
